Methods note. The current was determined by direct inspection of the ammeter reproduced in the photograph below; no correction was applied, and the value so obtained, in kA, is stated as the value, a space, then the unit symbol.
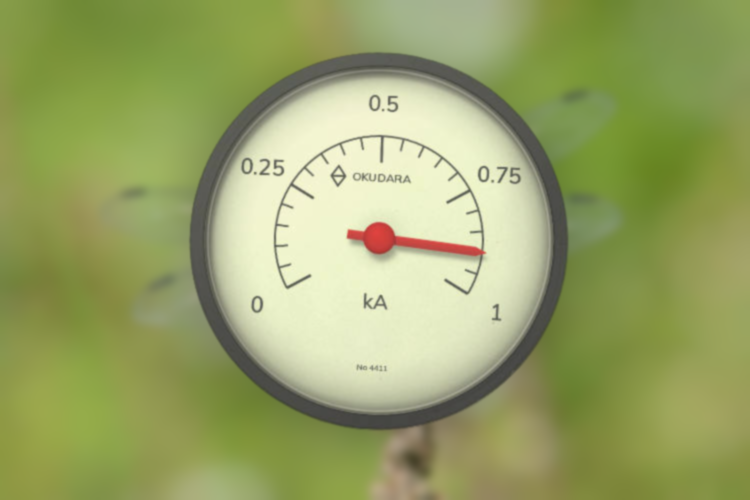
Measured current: 0.9 kA
